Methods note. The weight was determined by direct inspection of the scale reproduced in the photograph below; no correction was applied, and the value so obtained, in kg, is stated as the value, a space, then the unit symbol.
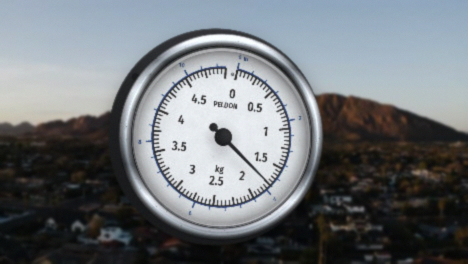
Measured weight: 1.75 kg
